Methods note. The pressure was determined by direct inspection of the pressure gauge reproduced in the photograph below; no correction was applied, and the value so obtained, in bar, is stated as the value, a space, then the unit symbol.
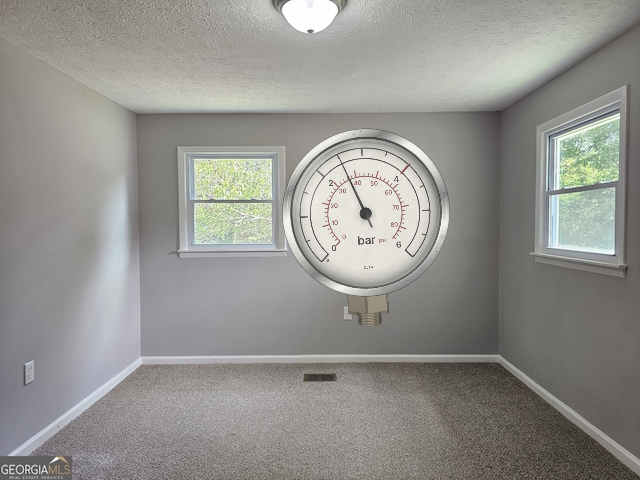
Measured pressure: 2.5 bar
